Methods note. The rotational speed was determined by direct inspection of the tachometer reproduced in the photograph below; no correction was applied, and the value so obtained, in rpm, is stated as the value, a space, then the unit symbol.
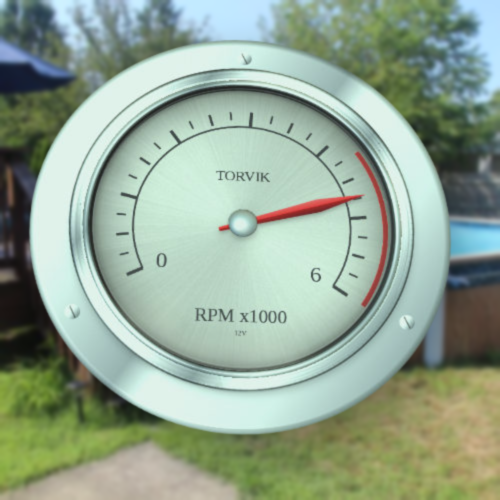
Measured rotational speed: 4750 rpm
